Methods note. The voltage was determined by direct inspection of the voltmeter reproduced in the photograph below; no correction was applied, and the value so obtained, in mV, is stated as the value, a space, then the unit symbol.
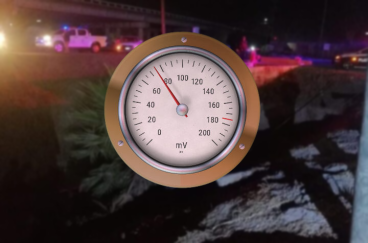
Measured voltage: 75 mV
